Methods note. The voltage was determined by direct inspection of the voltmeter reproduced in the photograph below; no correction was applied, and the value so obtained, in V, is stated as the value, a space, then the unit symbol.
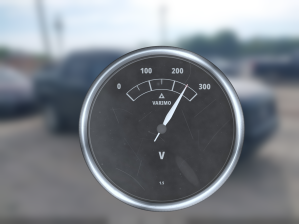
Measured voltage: 250 V
